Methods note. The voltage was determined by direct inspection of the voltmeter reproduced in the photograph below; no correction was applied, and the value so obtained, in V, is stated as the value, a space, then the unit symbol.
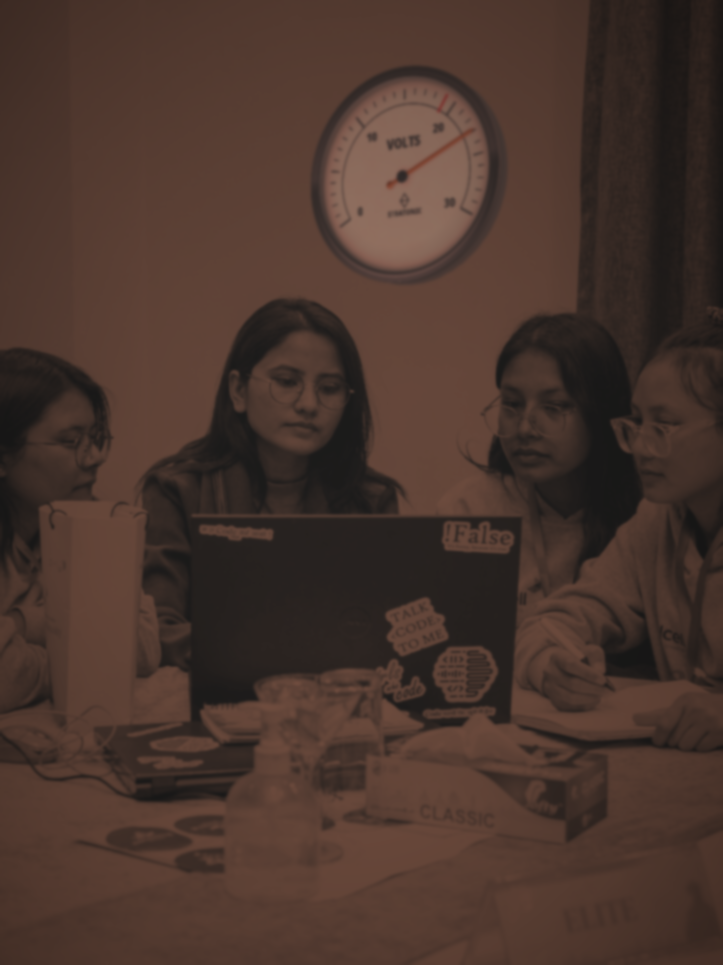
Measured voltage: 23 V
